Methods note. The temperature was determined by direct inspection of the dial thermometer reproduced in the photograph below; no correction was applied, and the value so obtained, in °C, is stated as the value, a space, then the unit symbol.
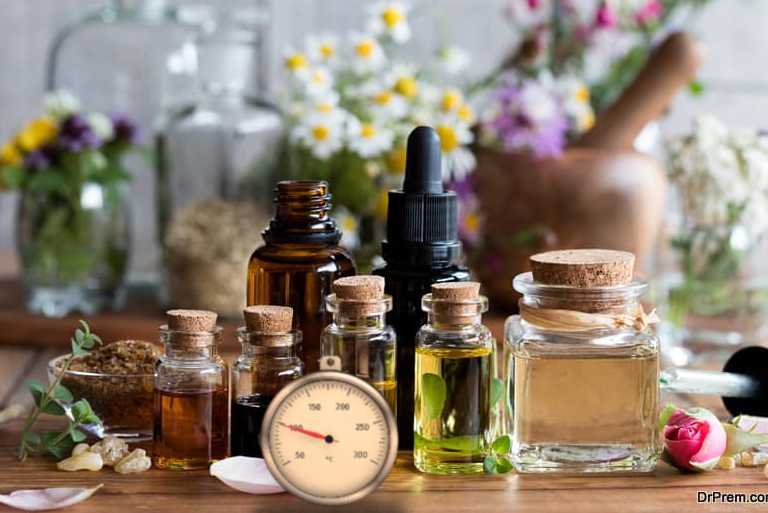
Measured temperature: 100 °C
